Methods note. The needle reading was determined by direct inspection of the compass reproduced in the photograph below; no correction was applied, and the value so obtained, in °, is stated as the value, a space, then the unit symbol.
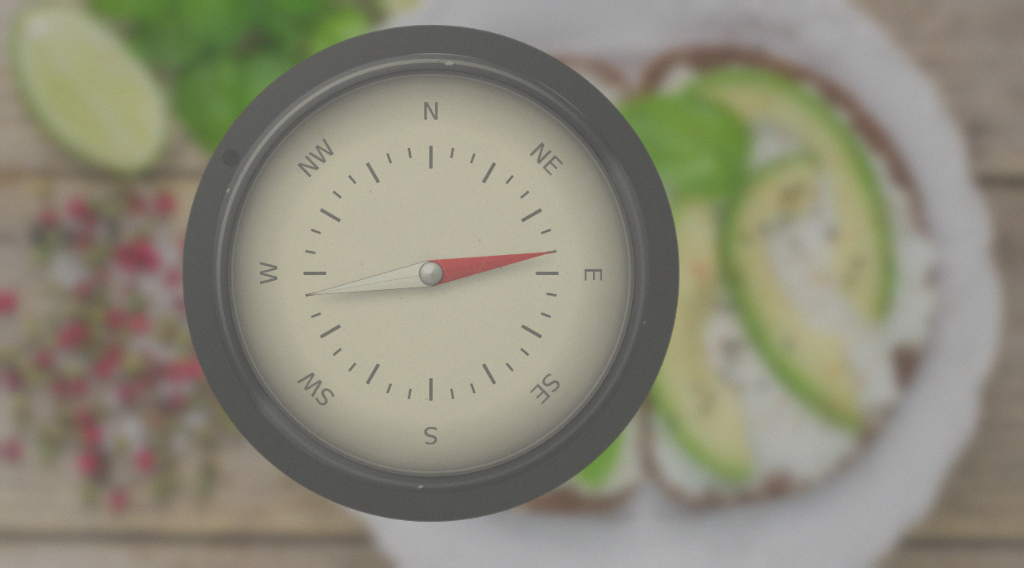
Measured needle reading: 80 °
